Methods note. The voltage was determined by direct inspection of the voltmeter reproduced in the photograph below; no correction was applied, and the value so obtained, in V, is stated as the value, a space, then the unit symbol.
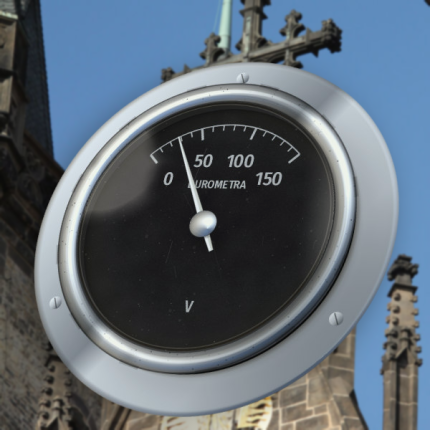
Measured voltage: 30 V
